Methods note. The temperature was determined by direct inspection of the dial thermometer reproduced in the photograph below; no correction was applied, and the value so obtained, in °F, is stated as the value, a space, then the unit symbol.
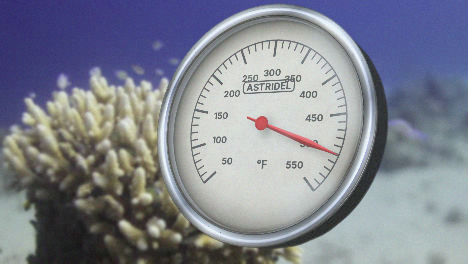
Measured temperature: 500 °F
